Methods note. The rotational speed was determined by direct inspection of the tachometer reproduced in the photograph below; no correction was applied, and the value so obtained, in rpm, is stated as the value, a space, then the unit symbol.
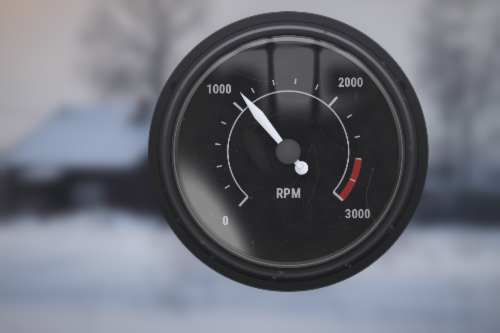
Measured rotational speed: 1100 rpm
